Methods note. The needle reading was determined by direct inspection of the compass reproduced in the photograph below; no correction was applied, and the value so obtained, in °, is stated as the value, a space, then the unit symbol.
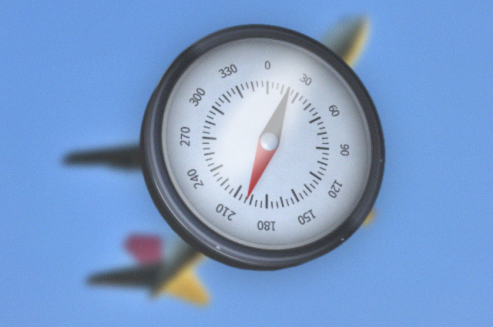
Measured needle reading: 200 °
